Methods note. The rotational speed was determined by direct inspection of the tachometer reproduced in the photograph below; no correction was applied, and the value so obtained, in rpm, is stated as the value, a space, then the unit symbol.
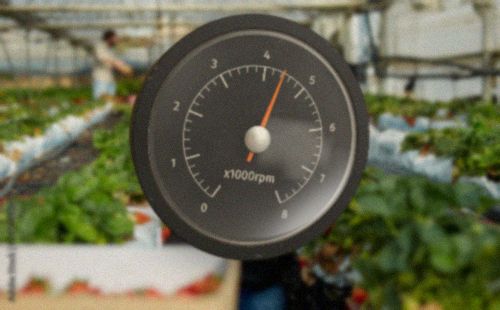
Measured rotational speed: 4400 rpm
